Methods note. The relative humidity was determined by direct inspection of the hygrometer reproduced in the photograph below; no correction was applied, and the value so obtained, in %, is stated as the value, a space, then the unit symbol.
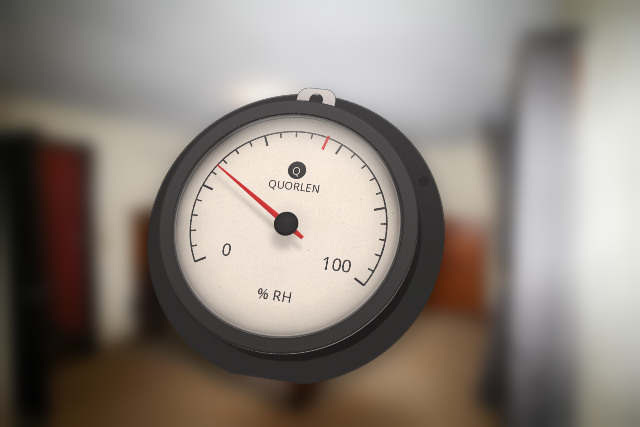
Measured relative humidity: 26 %
